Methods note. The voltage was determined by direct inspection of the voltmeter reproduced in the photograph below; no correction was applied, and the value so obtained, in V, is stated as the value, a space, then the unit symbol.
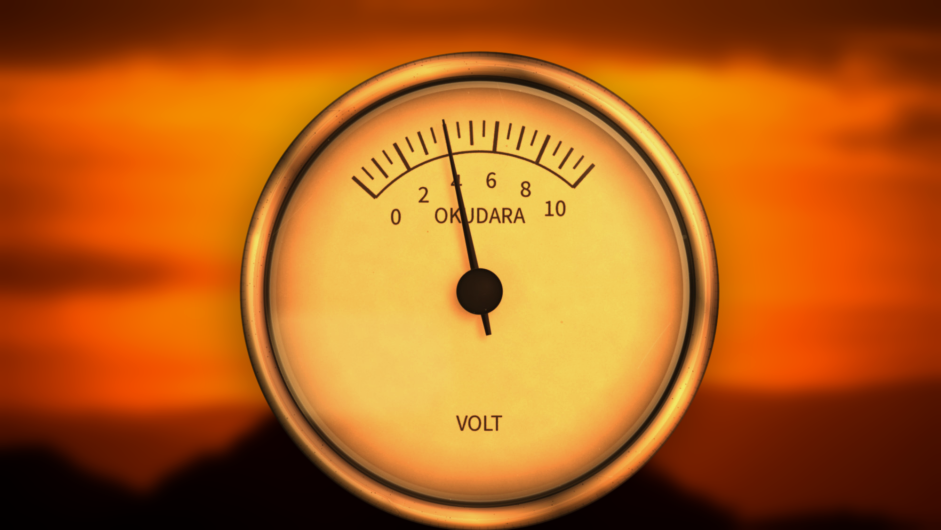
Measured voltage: 4 V
